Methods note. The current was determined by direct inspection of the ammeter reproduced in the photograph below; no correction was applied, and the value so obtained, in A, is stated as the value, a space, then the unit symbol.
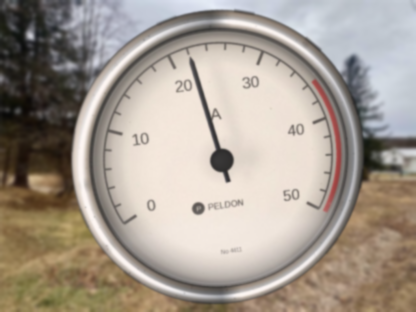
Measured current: 22 A
